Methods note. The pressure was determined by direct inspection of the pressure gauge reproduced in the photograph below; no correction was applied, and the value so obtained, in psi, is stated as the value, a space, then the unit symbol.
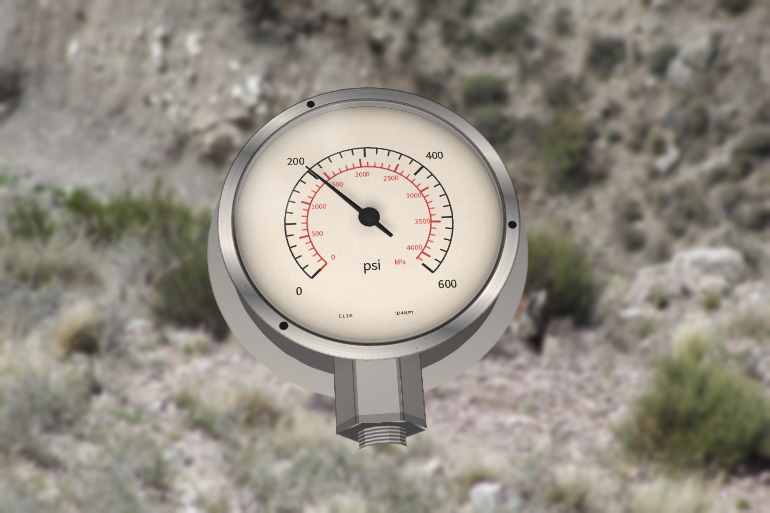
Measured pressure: 200 psi
